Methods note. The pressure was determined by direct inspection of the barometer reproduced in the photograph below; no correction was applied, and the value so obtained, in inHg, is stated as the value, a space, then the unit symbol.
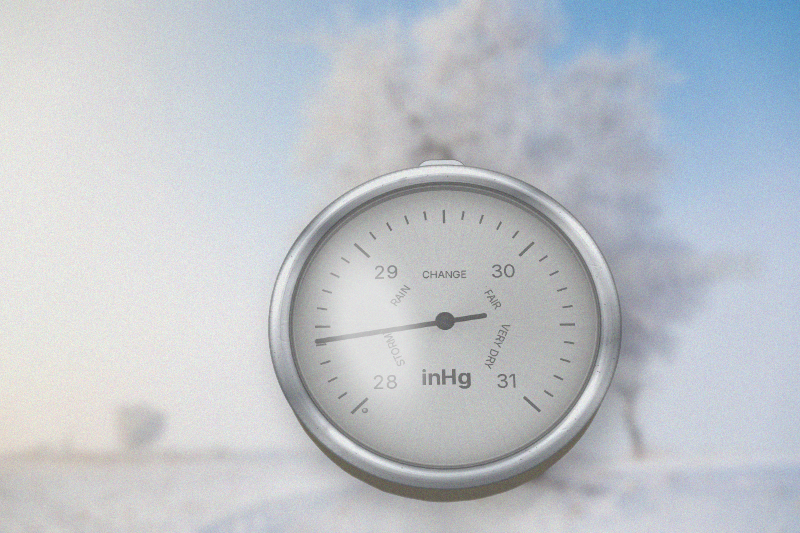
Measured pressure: 28.4 inHg
